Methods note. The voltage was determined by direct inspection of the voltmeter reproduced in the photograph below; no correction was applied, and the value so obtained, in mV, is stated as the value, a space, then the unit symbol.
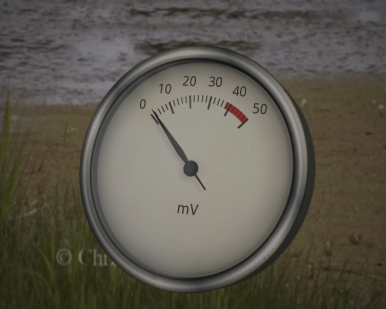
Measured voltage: 2 mV
